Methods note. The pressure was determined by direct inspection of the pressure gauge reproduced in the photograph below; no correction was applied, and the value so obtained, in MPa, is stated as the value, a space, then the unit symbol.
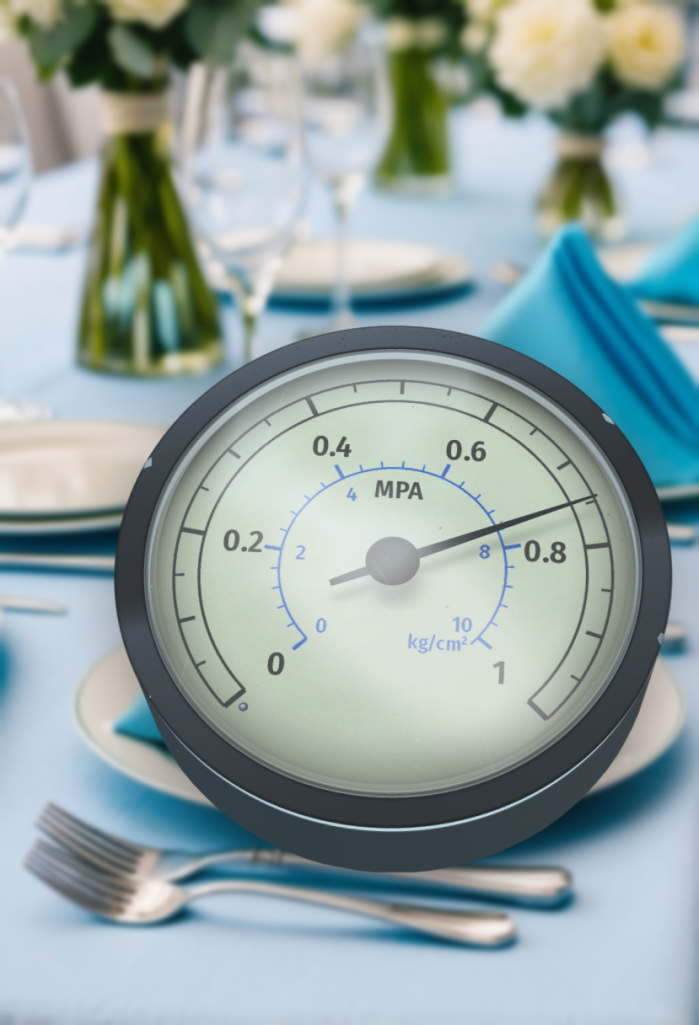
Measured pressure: 0.75 MPa
